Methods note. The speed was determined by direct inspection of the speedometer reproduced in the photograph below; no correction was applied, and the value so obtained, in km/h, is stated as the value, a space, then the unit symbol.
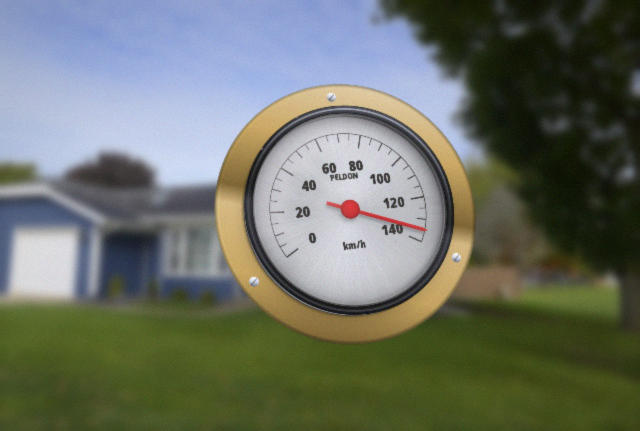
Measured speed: 135 km/h
